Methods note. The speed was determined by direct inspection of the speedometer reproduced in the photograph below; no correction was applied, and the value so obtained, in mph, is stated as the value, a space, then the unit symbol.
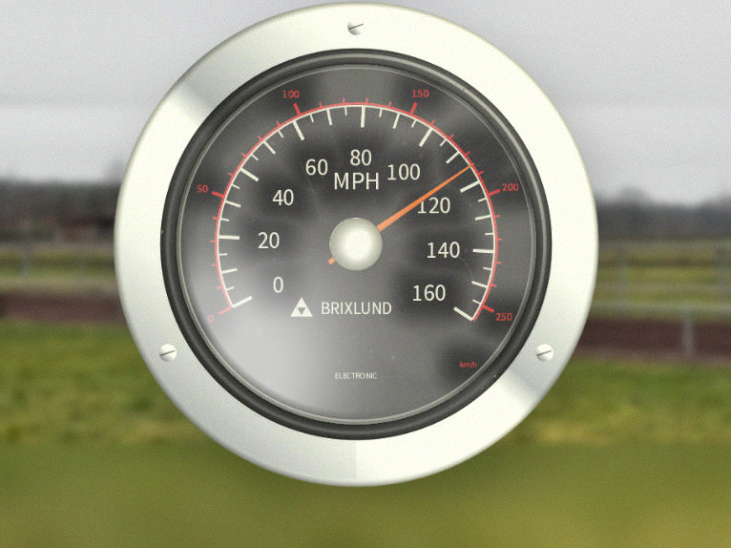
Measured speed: 115 mph
